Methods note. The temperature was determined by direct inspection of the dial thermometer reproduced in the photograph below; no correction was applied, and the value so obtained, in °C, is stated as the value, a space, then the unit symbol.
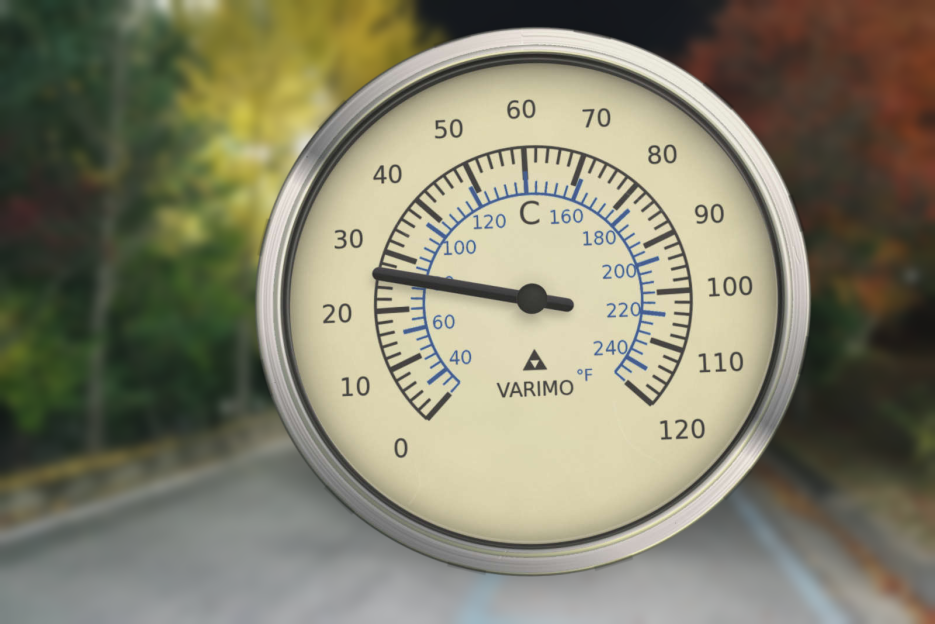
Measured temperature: 26 °C
